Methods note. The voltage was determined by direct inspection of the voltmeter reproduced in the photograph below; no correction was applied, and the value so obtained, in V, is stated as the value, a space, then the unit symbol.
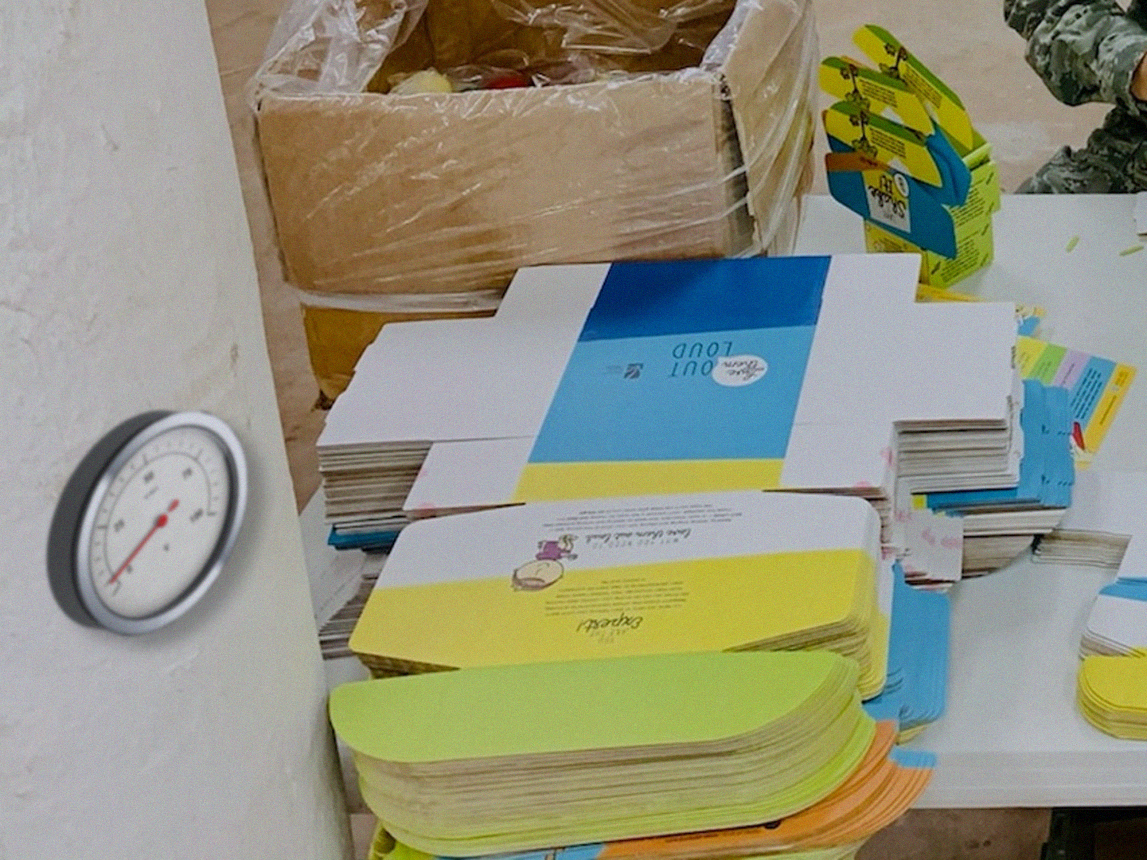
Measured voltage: 5 V
